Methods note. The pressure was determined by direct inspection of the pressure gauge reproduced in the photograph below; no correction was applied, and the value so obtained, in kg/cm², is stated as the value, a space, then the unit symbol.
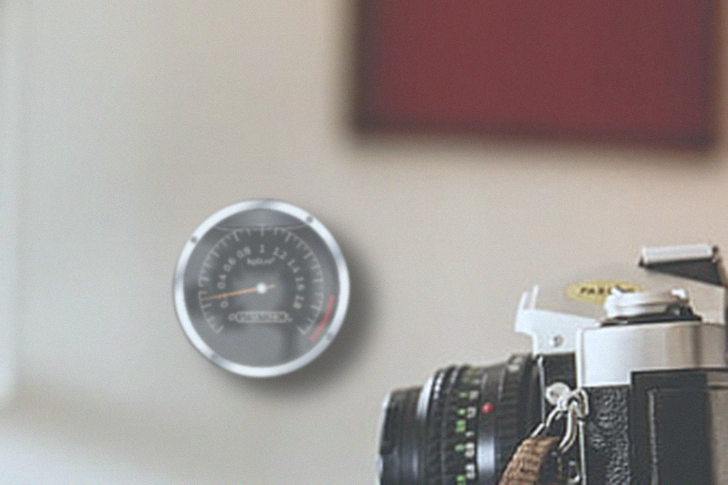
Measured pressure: 0.25 kg/cm²
